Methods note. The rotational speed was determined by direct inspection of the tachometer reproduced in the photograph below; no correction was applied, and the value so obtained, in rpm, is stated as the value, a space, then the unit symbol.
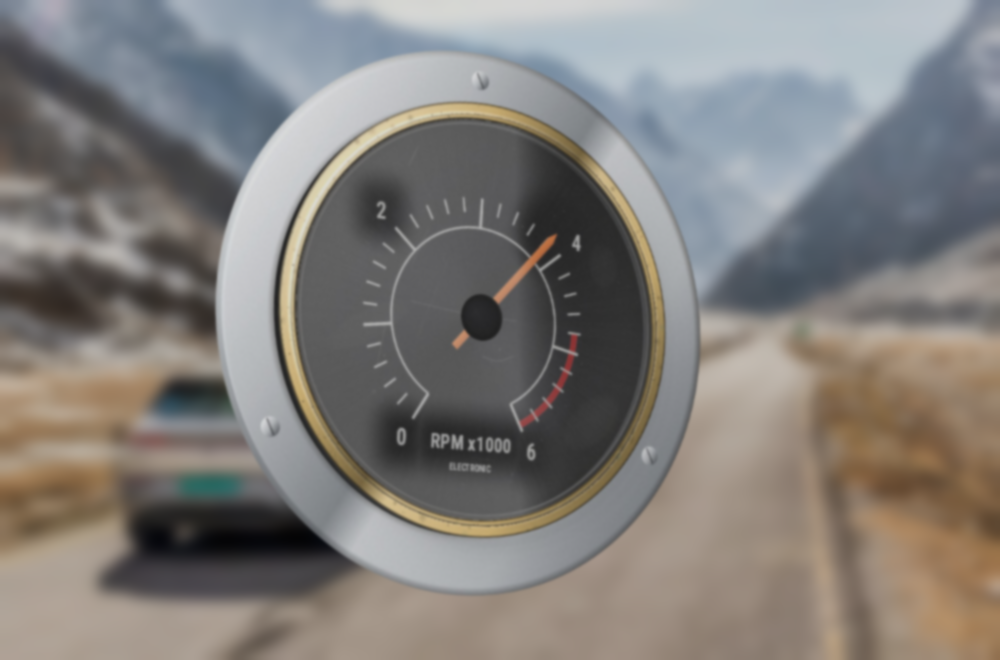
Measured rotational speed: 3800 rpm
